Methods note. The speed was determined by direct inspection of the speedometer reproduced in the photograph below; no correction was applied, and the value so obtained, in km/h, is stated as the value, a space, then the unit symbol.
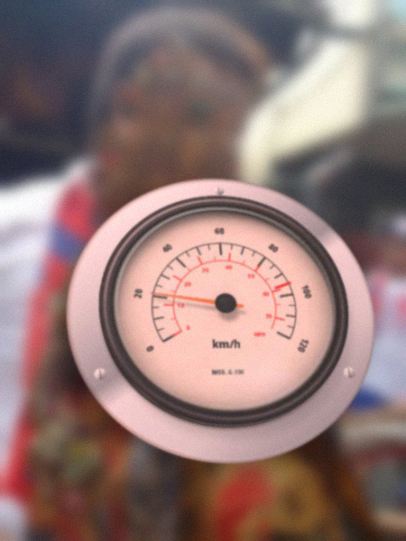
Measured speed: 20 km/h
